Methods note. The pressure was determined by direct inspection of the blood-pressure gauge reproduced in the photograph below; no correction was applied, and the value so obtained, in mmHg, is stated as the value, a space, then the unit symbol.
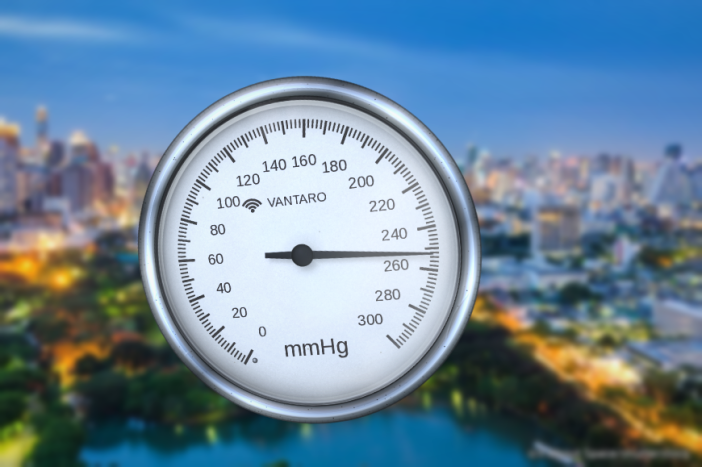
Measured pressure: 252 mmHg
